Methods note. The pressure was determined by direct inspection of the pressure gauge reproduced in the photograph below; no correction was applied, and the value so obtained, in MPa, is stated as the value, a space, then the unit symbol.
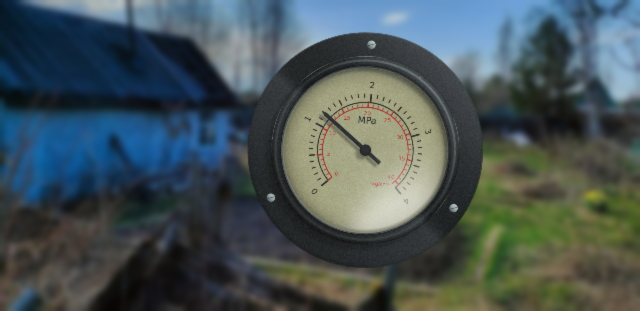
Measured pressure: 1.2 MPa
